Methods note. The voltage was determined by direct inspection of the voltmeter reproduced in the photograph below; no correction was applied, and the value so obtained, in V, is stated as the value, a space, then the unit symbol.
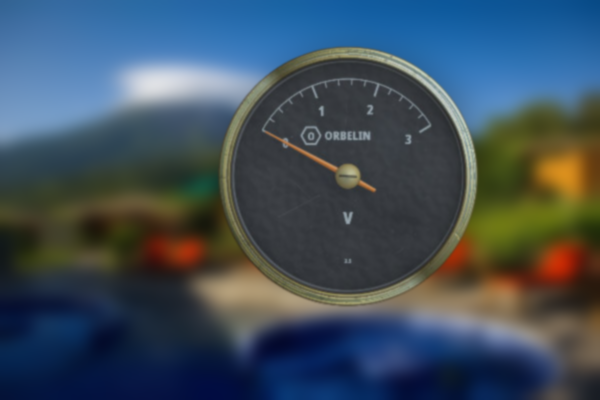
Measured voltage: 0 V
